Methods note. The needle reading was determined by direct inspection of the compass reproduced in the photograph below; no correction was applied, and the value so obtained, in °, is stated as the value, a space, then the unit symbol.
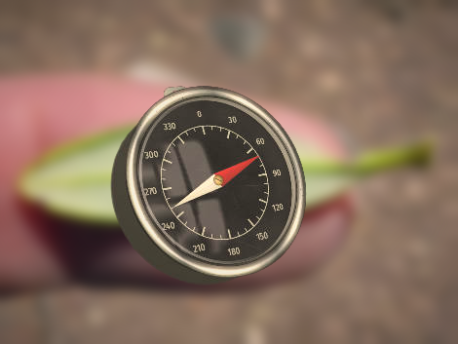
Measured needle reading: 70 °
